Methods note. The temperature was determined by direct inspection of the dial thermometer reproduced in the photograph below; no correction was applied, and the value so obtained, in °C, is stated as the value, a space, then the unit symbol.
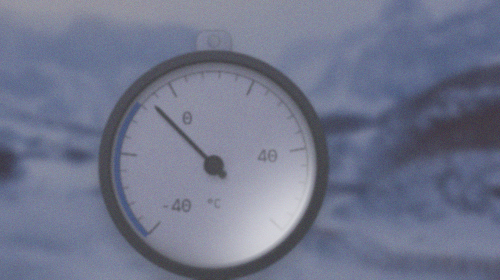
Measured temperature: -6 °C
